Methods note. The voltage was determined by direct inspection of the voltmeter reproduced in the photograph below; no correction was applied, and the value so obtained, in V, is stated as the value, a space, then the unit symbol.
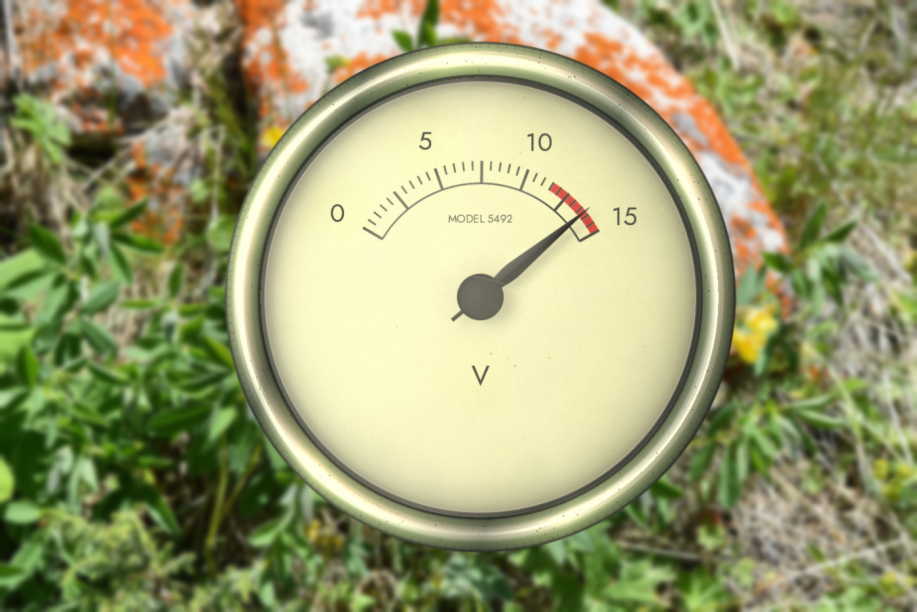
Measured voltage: 13.75 V
